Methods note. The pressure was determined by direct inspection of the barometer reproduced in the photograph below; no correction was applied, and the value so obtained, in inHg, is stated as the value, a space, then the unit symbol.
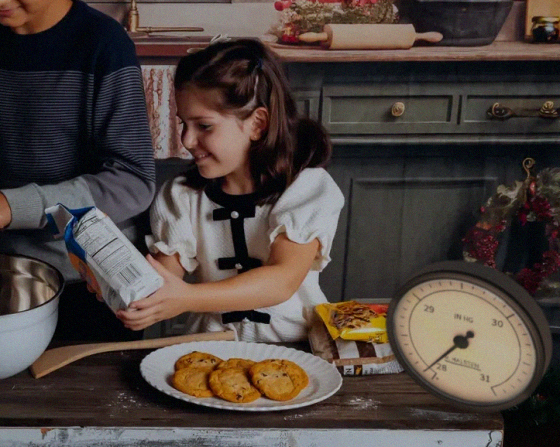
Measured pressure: 28.1 inHg
